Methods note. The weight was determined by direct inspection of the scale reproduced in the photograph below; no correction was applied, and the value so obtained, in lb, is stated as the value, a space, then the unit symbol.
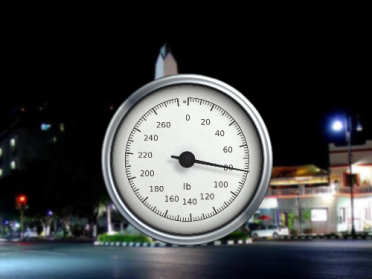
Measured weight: 80 lb
